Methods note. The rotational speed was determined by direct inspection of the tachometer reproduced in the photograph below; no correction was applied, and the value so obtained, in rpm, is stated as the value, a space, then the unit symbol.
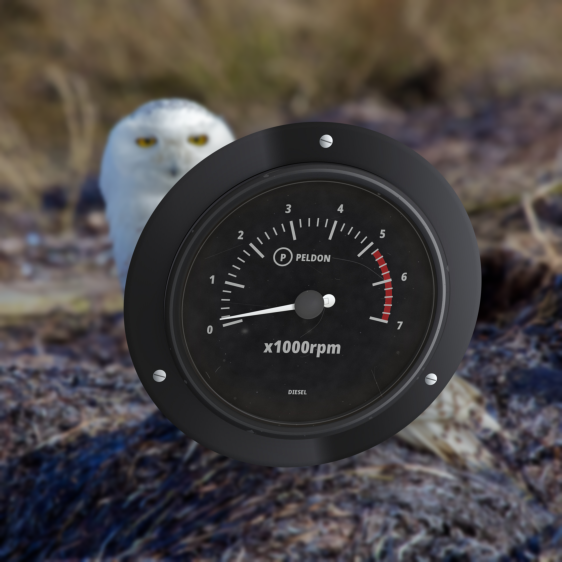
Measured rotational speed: 200 rpm
